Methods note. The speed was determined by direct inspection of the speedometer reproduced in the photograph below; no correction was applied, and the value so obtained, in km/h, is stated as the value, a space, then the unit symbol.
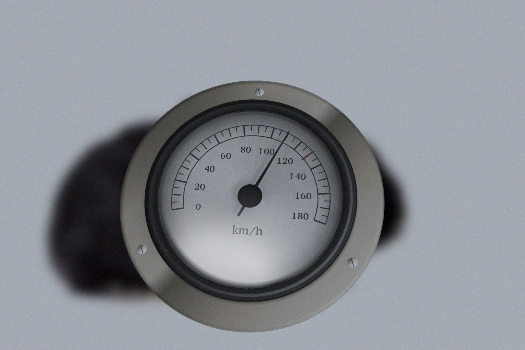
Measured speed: 110 km/h
